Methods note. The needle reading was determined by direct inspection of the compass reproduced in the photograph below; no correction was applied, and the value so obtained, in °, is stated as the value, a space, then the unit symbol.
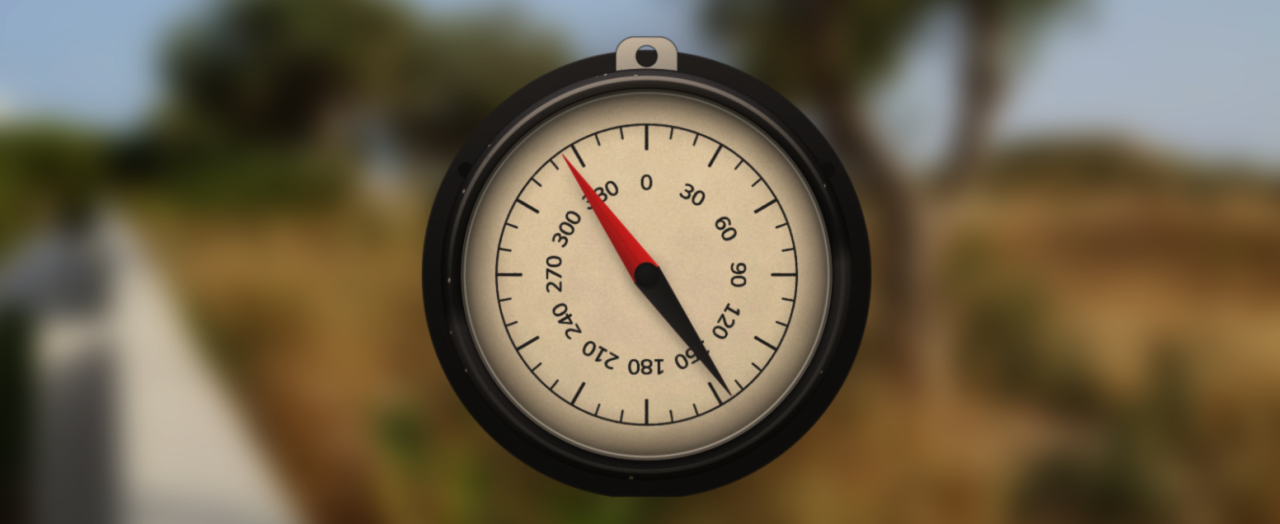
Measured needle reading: 325 °
